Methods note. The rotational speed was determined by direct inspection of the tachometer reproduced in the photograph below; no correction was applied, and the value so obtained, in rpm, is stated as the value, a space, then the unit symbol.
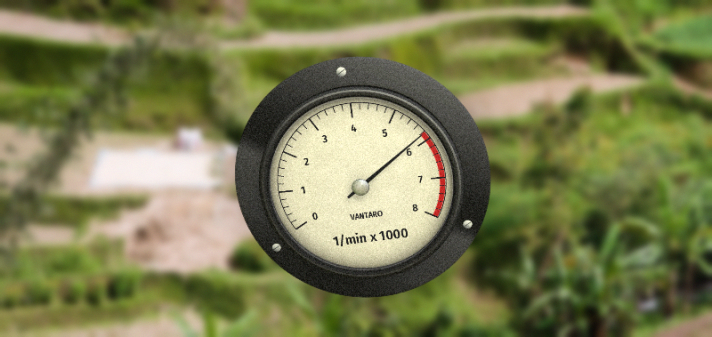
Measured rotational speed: 5800 rpm
